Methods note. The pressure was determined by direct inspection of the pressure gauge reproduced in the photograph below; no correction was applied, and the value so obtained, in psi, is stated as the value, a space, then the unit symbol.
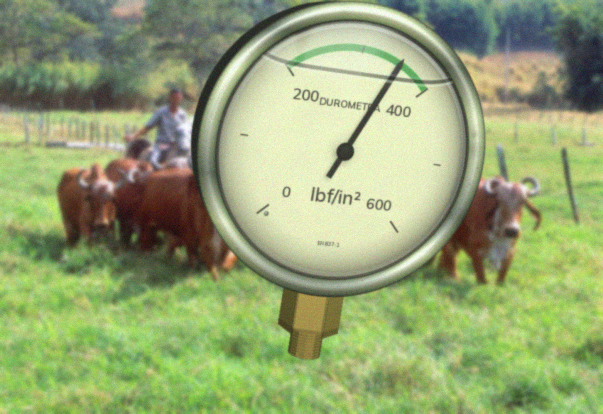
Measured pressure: 350 psi
